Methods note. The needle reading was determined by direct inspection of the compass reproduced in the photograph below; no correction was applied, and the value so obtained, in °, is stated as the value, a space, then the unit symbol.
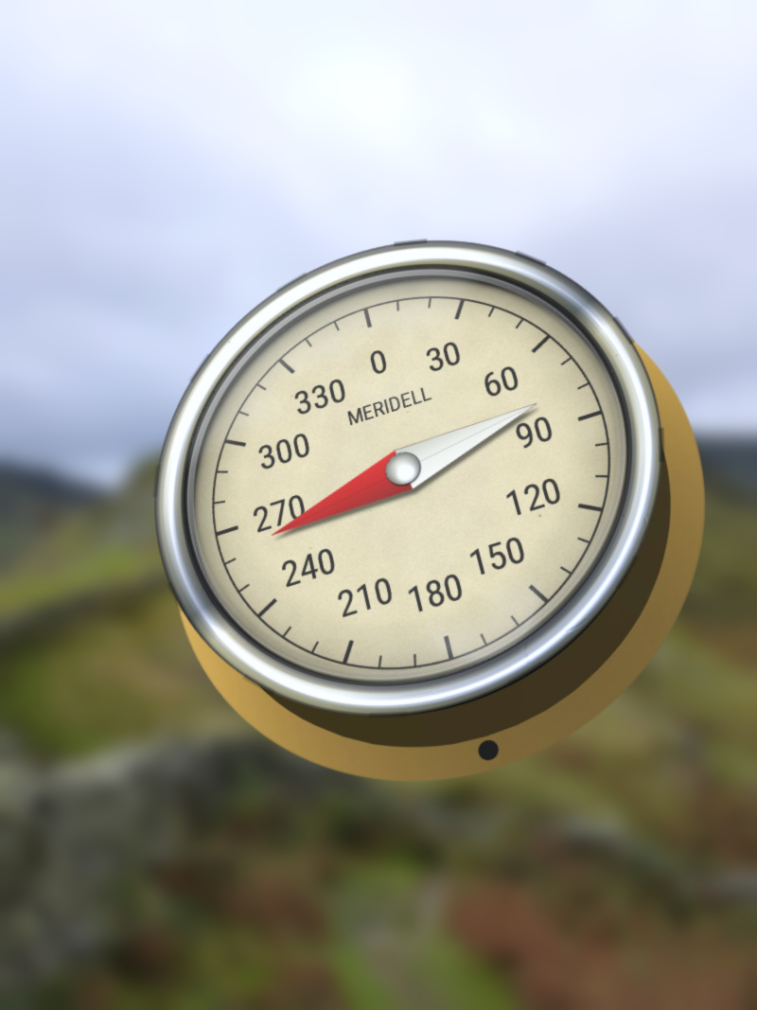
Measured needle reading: 260 °
